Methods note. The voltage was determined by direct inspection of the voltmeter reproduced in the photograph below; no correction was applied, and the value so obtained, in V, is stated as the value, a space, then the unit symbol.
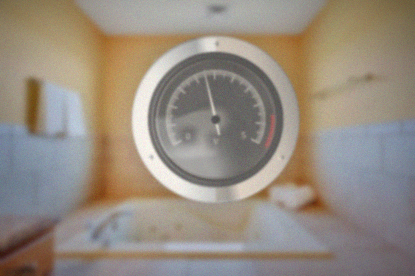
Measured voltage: 2.25 V
